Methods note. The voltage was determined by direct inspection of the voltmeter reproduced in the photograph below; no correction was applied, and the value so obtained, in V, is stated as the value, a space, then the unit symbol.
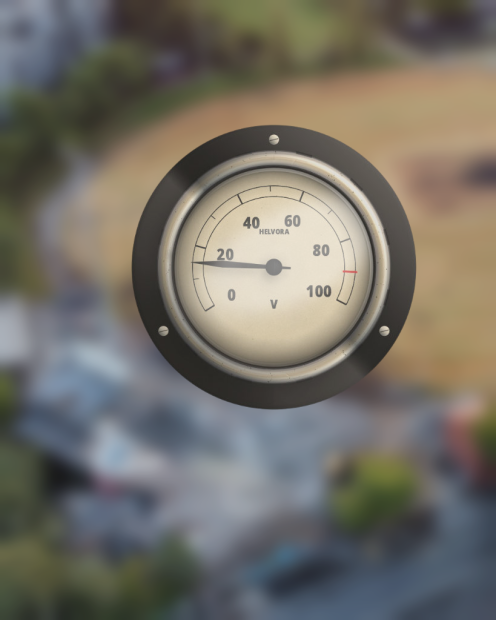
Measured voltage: 15 V
